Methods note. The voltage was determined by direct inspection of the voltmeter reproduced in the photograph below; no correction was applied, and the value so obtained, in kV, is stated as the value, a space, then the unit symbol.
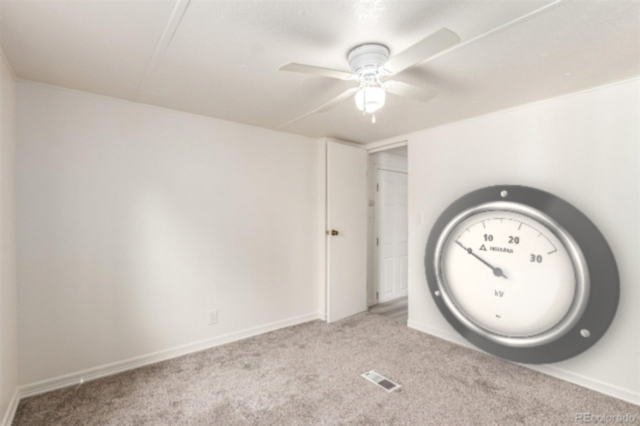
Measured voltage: 0 kV
